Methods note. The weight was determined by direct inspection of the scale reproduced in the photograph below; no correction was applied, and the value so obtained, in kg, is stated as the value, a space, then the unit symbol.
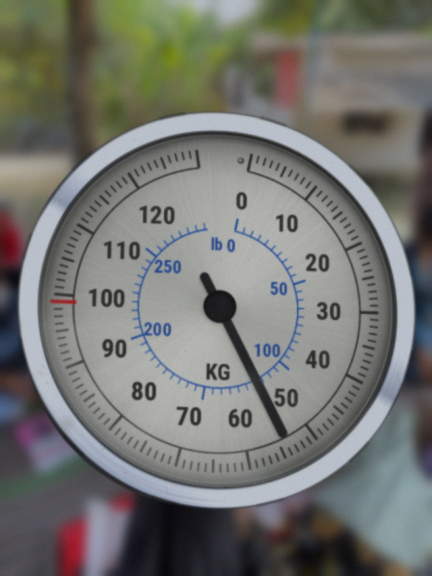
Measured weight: 54 kg
